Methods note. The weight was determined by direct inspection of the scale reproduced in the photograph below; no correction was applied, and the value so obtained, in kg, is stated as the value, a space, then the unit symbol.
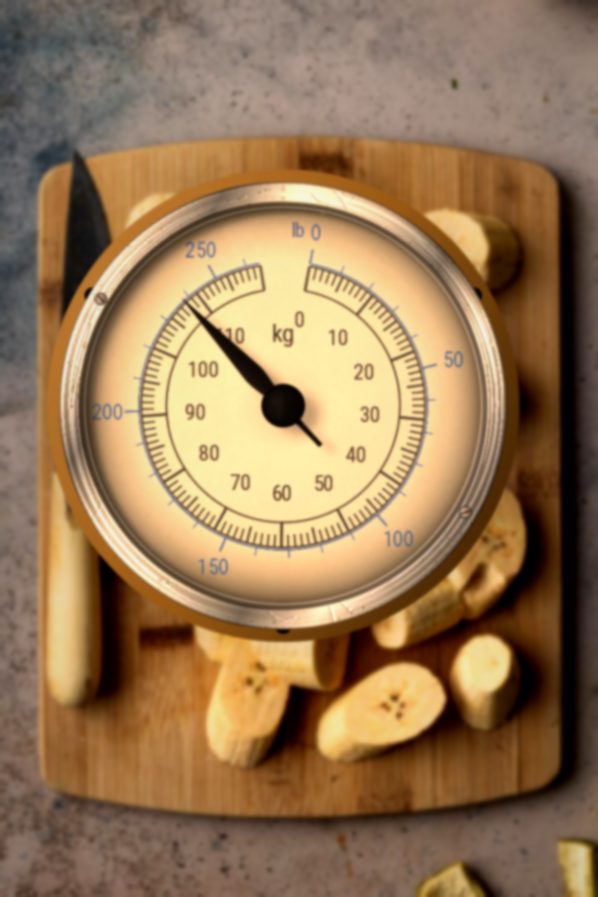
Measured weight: 108 kg
